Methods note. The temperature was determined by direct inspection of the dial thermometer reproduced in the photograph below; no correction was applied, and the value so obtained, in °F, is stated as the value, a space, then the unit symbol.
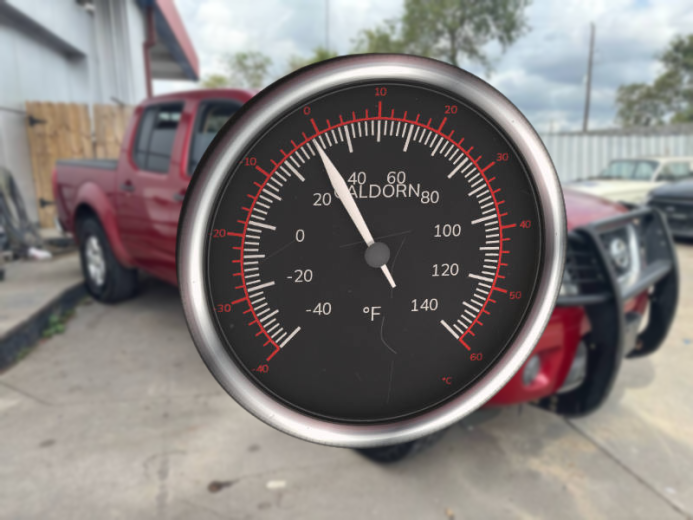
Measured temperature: 30 °F
